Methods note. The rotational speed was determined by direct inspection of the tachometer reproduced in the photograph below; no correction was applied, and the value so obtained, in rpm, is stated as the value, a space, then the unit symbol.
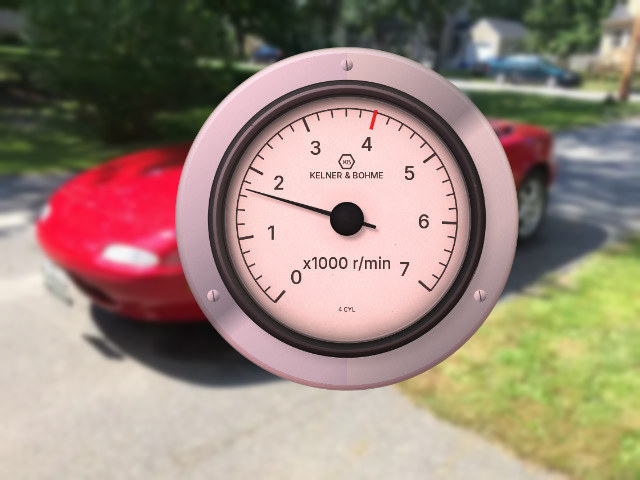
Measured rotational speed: 1700 rpm
